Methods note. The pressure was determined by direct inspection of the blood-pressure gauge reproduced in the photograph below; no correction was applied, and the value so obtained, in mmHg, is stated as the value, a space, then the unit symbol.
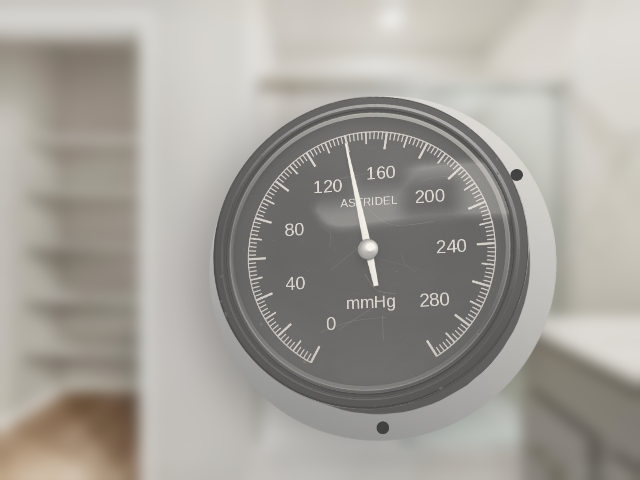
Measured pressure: 140 mmHg
